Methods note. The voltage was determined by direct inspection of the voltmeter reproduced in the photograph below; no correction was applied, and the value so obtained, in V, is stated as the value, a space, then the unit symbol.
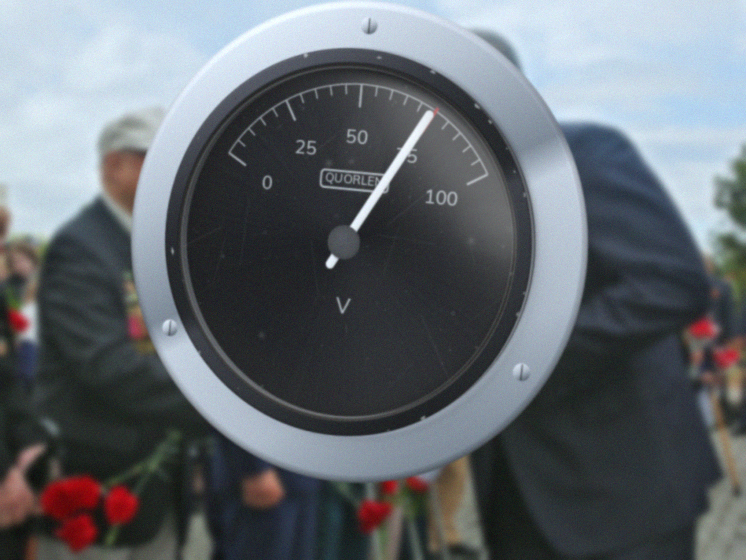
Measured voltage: 75 V
